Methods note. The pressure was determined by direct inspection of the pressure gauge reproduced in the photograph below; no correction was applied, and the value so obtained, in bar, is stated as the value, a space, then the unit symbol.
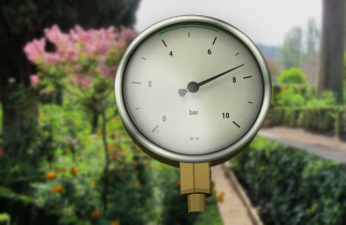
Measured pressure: 7.5 bar
